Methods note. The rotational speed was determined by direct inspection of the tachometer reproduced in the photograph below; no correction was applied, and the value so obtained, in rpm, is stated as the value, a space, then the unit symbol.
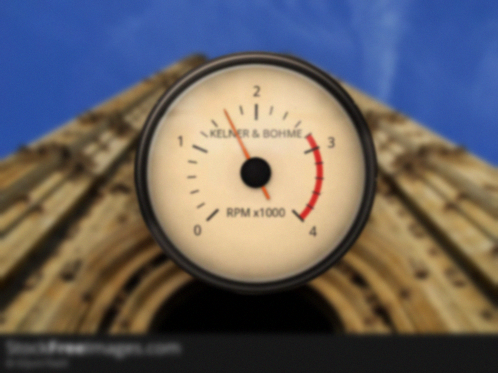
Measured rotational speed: 1600 rpm
